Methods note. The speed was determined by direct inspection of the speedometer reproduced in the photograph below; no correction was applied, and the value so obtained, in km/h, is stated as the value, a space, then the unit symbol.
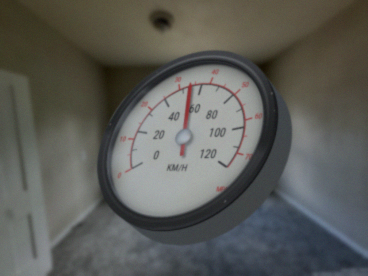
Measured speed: 55 km/h
